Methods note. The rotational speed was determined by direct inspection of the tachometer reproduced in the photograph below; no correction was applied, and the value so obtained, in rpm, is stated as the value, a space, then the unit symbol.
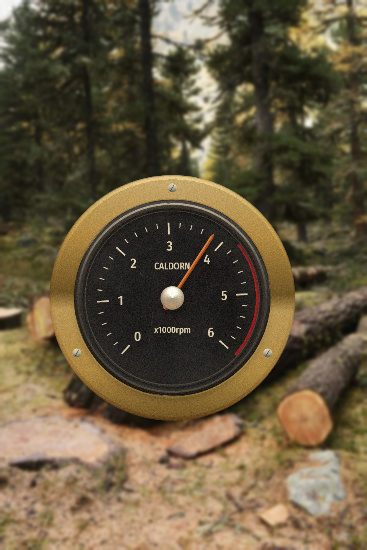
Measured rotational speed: 3800 rpm
